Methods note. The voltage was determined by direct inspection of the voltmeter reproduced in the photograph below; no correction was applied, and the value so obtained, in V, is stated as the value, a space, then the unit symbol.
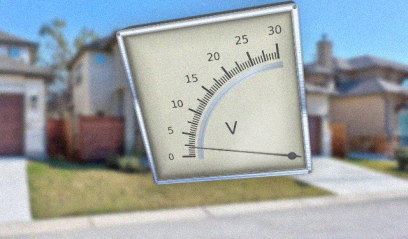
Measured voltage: 2.5 V
